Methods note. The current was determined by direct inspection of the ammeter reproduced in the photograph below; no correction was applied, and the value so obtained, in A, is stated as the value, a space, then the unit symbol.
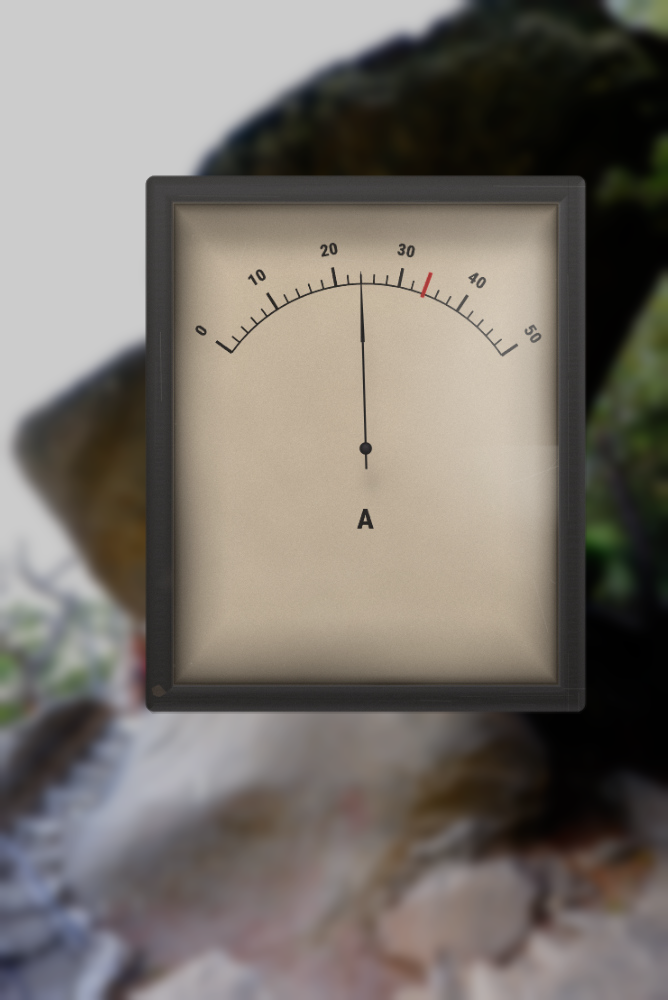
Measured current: 24 A
